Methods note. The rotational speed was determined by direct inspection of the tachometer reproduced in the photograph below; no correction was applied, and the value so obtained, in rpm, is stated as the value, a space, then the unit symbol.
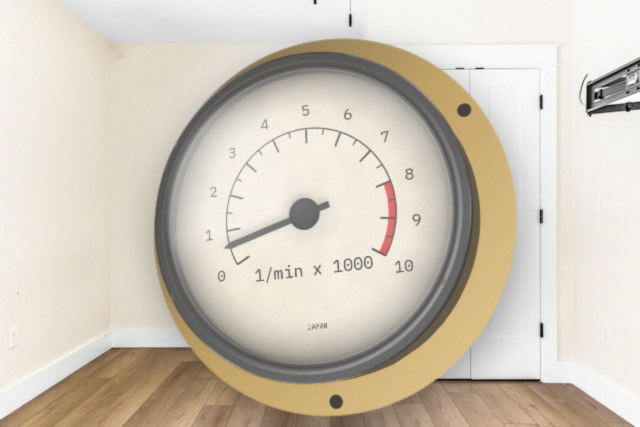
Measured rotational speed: 500 rpm
